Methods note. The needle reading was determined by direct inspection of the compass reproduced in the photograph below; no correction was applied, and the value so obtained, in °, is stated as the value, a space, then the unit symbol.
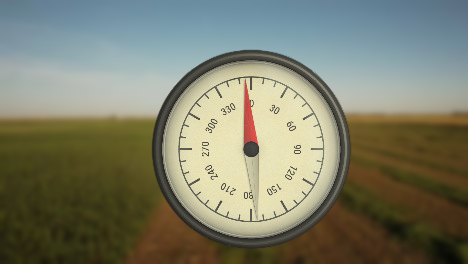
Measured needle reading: 355 °
